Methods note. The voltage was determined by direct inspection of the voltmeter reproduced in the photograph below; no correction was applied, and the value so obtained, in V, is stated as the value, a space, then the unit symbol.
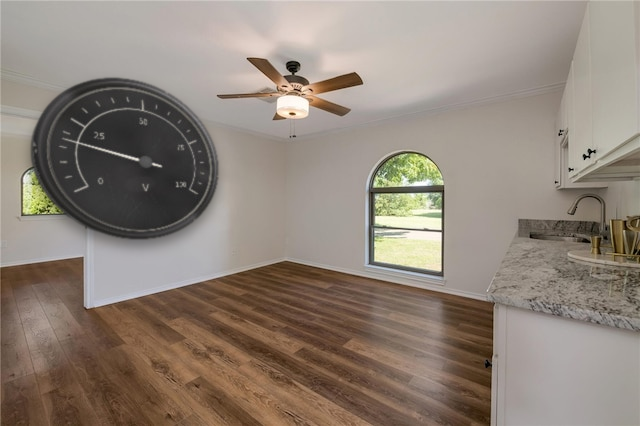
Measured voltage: 17.5 V
